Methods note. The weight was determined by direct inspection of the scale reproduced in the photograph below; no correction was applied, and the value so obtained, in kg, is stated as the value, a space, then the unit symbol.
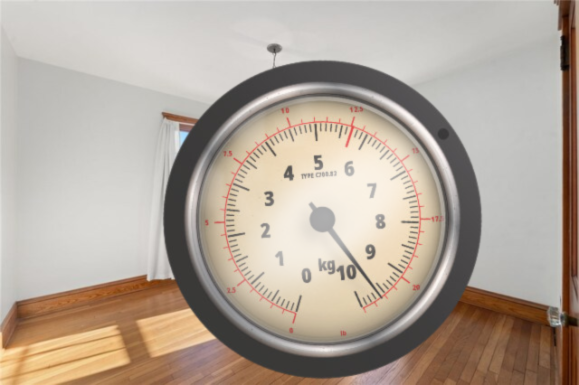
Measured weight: 9.6 kg
